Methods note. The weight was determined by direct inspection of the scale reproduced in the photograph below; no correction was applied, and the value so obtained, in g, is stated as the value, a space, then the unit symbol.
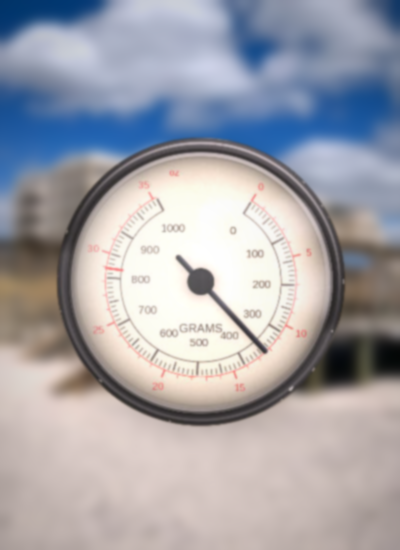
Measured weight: 350 g
